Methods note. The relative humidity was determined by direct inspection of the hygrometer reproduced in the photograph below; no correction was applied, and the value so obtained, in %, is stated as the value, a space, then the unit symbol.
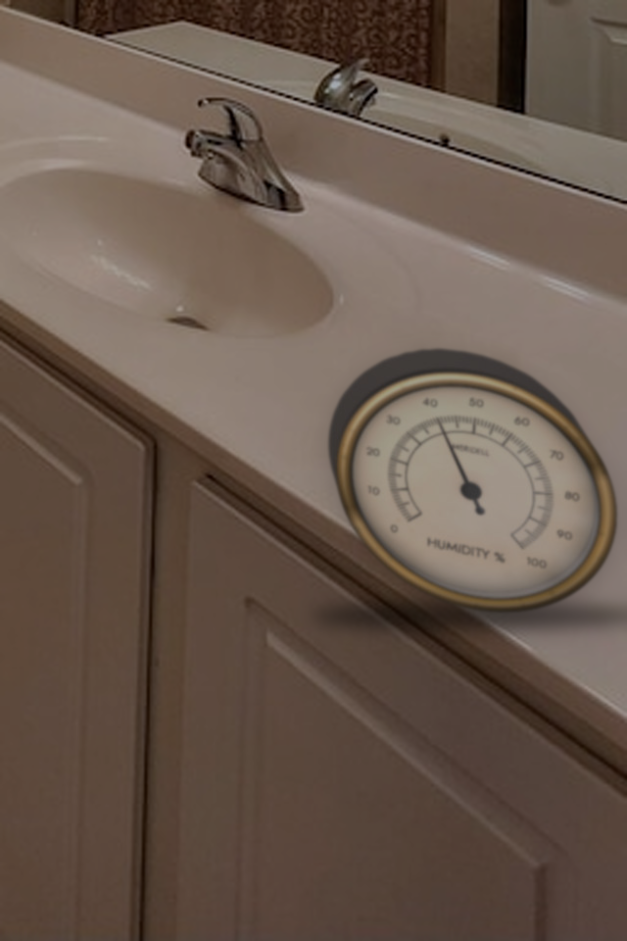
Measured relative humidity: 40 %
